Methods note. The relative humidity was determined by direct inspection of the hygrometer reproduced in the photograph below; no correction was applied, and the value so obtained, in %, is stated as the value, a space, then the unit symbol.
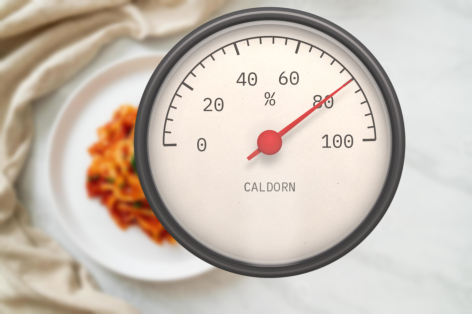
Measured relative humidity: 80 %
